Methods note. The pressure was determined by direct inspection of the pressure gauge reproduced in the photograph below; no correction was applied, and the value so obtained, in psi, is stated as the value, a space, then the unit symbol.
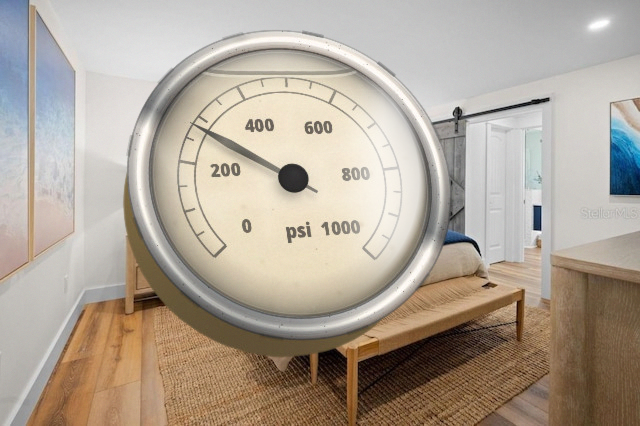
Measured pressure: 275 psi
